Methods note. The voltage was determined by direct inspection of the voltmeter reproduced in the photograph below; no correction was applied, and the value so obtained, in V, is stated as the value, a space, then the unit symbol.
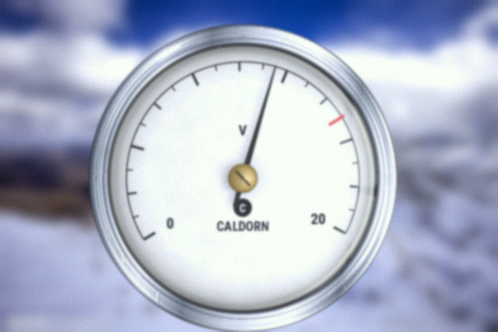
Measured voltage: 11.5 V
